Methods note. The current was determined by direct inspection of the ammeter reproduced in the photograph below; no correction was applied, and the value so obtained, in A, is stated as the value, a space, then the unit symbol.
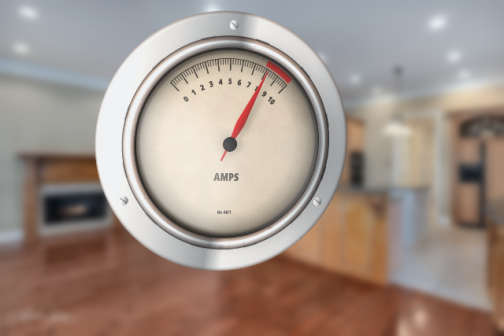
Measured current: 8 A
